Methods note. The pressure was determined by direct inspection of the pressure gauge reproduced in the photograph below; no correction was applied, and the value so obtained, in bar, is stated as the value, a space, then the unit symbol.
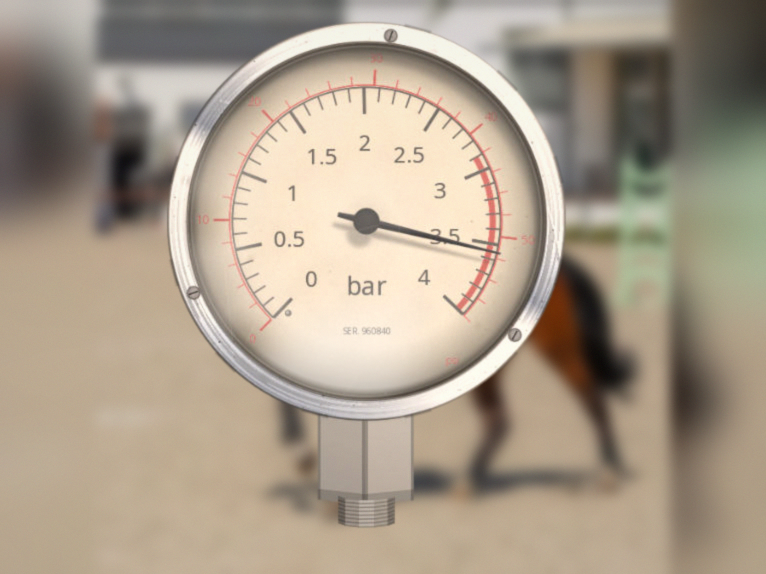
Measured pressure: 3.55 bar
